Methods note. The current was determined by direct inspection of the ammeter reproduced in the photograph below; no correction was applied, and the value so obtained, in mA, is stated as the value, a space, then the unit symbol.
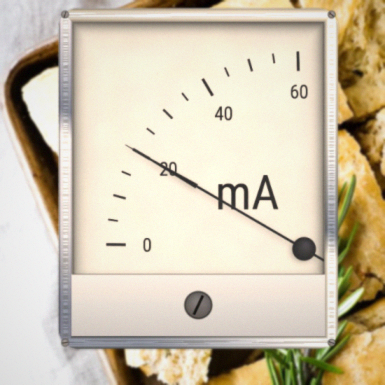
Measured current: 20 mA
